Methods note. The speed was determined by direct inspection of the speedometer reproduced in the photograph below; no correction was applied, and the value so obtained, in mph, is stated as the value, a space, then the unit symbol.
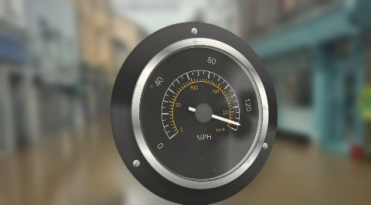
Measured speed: 135 mph
